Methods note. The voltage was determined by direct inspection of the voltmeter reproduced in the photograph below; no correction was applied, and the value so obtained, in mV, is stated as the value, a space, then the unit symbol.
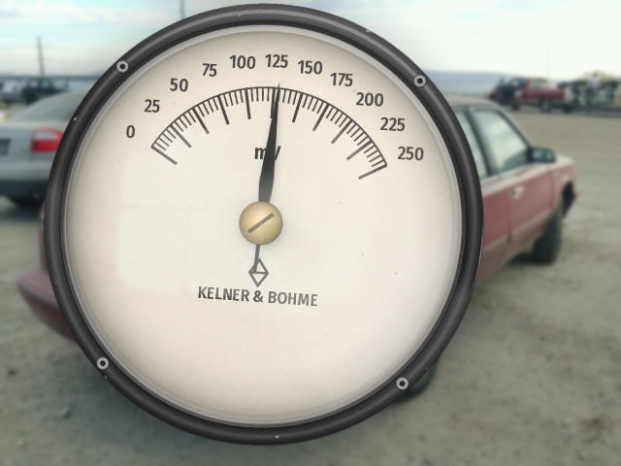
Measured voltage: 130 mV
